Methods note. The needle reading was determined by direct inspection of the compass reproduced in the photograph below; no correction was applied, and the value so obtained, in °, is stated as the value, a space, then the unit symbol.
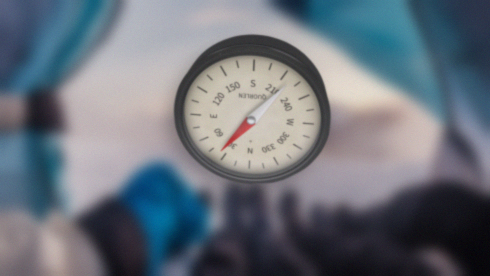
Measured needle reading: 37.5 °
